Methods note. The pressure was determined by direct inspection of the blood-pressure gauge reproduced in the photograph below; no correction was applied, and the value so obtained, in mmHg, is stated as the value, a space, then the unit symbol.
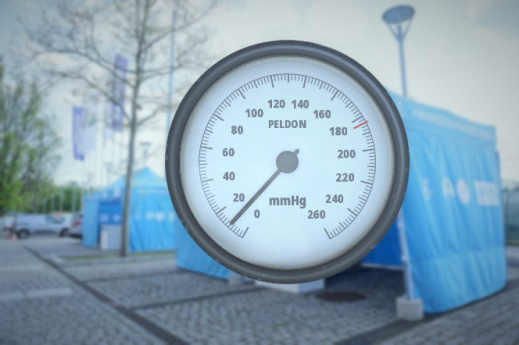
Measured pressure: 10 mmHg
